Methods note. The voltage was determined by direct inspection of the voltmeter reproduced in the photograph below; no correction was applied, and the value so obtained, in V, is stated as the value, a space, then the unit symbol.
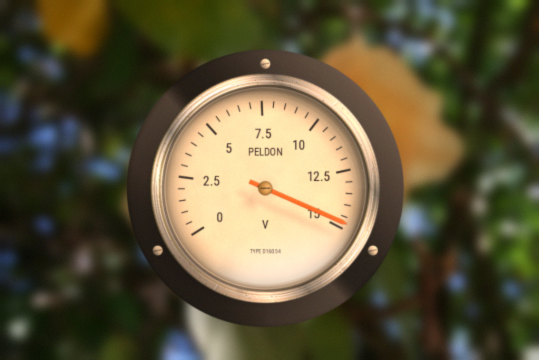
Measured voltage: 14.75 V
